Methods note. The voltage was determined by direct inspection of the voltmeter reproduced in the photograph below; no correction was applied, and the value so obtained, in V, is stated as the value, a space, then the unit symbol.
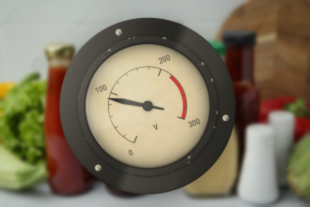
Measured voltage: 90 V
